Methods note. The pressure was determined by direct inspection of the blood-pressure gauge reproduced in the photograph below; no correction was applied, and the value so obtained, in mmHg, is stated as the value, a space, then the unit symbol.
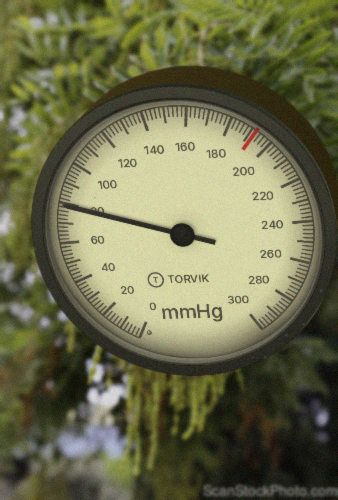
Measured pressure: 80 mmHg
